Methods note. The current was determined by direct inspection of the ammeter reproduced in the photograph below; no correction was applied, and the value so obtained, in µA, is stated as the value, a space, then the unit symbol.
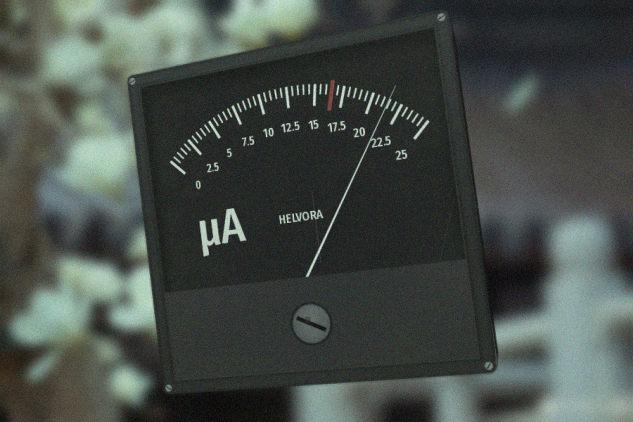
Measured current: 21.5 µA
